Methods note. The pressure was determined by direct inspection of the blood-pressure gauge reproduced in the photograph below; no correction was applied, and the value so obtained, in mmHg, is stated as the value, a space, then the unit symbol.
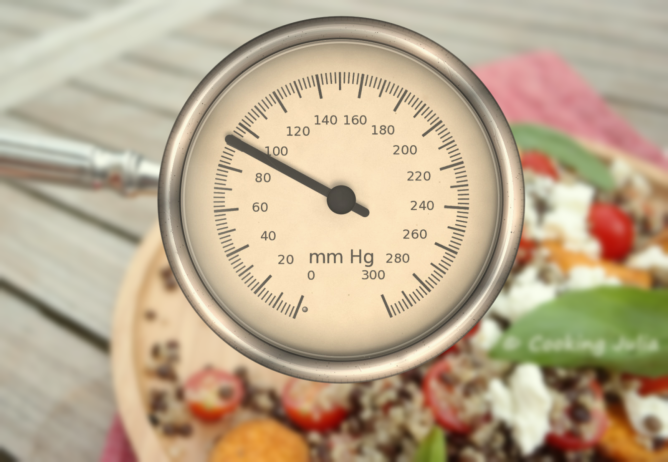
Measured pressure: 92 mmHg
